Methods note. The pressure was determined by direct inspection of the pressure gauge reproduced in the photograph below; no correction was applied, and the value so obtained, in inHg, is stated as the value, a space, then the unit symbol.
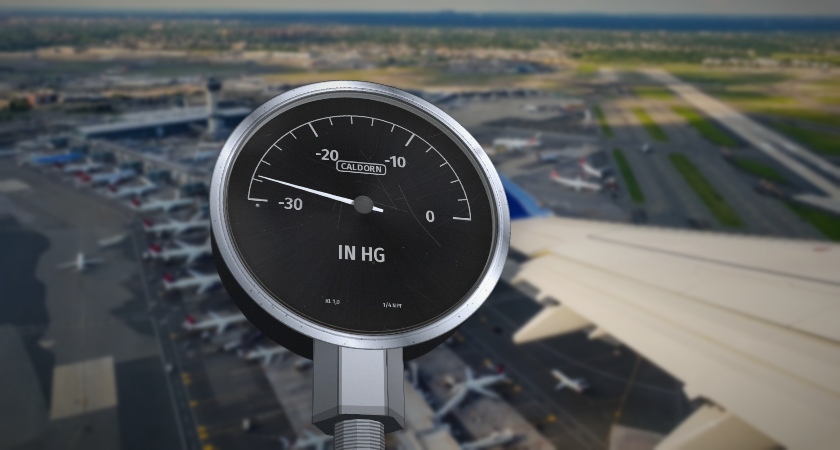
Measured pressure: -28 inHg
